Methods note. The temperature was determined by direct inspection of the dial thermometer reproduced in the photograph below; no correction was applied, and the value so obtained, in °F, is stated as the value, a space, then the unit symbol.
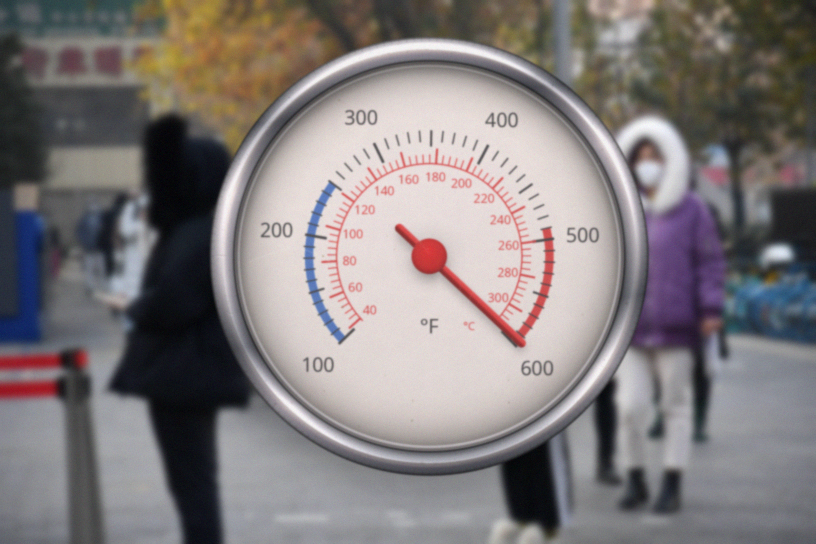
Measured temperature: 595 °F
